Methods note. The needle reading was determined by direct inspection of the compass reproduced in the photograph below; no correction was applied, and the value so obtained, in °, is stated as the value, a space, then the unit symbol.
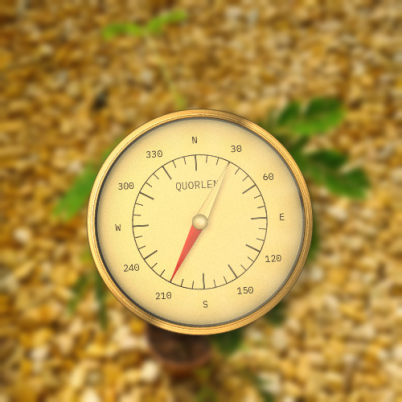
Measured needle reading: 210 °
